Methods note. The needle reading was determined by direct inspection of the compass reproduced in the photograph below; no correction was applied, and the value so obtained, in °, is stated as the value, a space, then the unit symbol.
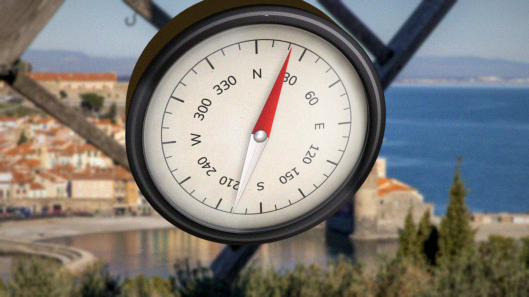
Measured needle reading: 20 °
